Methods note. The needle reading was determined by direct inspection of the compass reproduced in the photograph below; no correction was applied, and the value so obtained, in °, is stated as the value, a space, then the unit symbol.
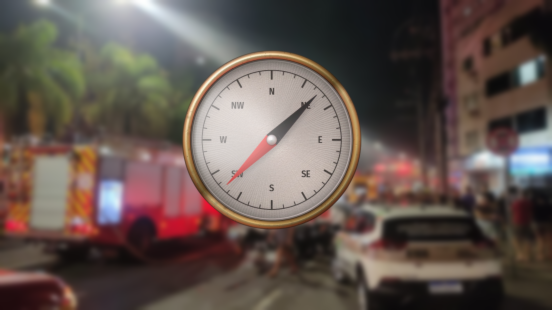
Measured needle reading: 225 °
